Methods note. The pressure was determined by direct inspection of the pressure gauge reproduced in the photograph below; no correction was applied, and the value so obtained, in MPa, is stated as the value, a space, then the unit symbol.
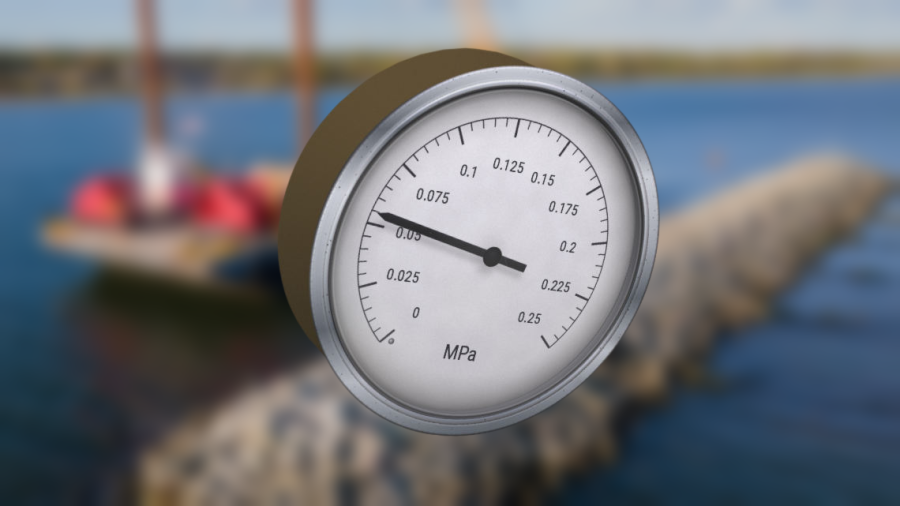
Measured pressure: 0.055 MPa
